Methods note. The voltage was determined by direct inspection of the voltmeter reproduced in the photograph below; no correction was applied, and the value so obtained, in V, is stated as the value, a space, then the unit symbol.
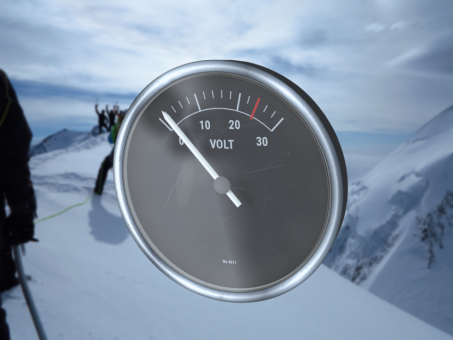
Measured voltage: 2 V
